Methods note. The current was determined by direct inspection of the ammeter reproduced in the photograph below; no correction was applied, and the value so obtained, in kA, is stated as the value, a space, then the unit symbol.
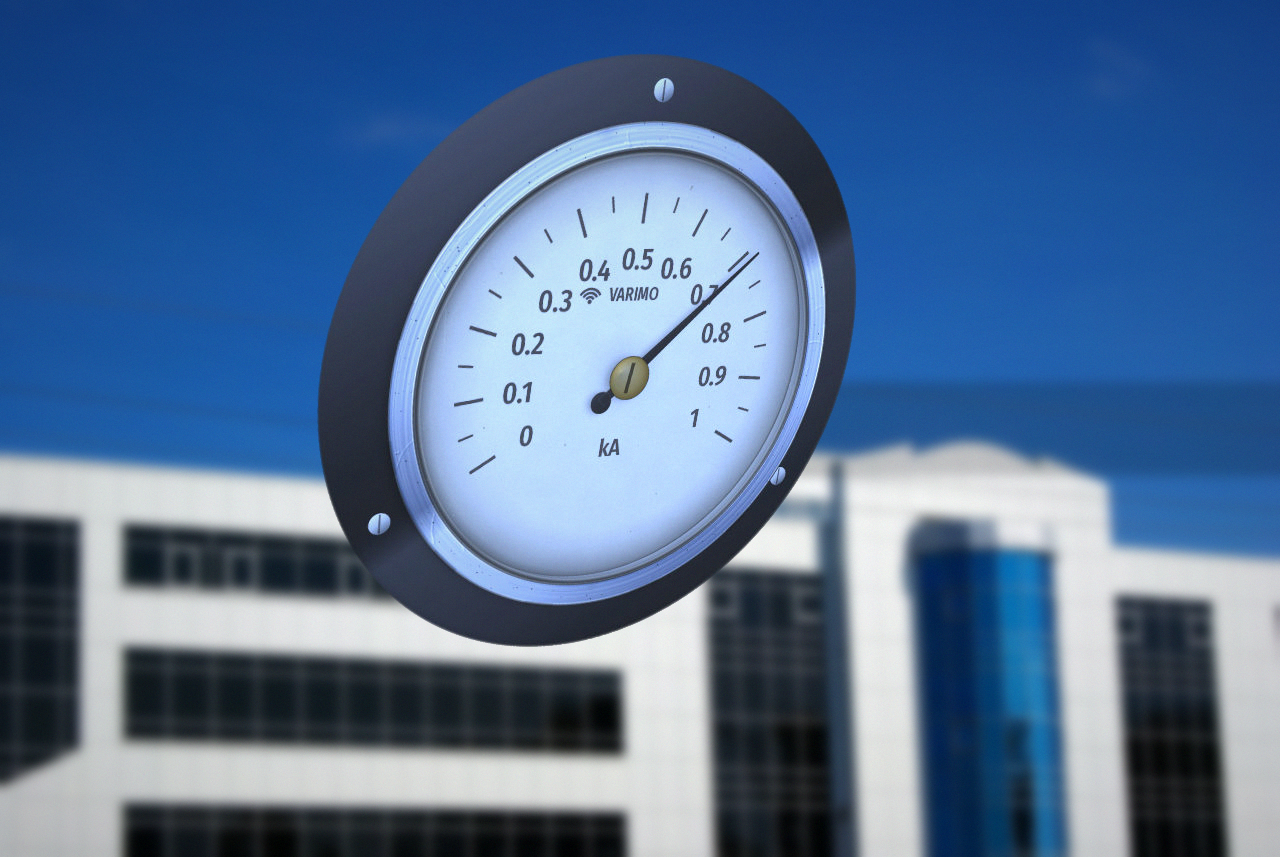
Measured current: 0.7 kA
